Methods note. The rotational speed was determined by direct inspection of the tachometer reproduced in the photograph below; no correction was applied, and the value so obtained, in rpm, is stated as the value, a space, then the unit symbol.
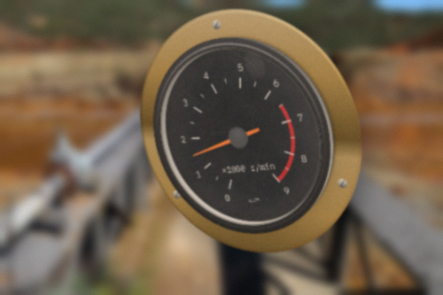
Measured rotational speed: 1500 rpm
